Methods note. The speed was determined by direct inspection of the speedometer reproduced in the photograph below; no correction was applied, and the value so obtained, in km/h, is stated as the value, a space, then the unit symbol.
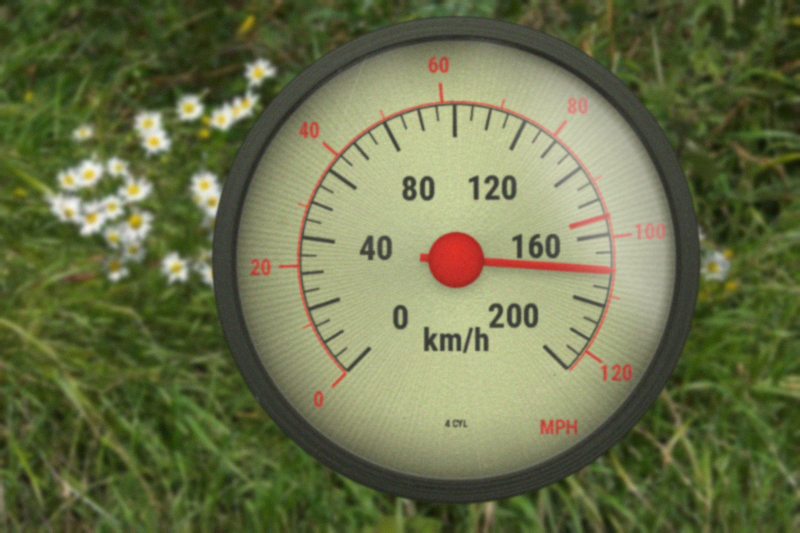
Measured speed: 170 km/h
